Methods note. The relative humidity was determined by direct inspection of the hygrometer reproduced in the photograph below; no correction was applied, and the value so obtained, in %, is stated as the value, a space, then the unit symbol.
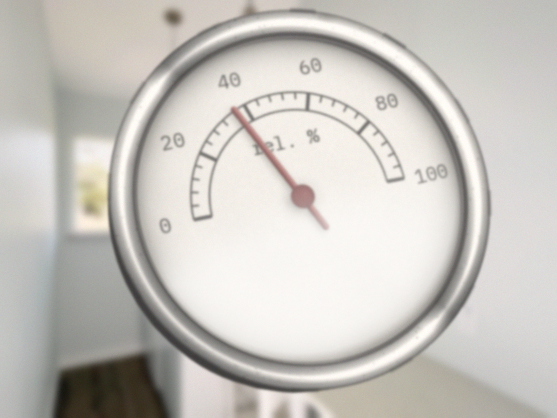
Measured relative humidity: 36 %
